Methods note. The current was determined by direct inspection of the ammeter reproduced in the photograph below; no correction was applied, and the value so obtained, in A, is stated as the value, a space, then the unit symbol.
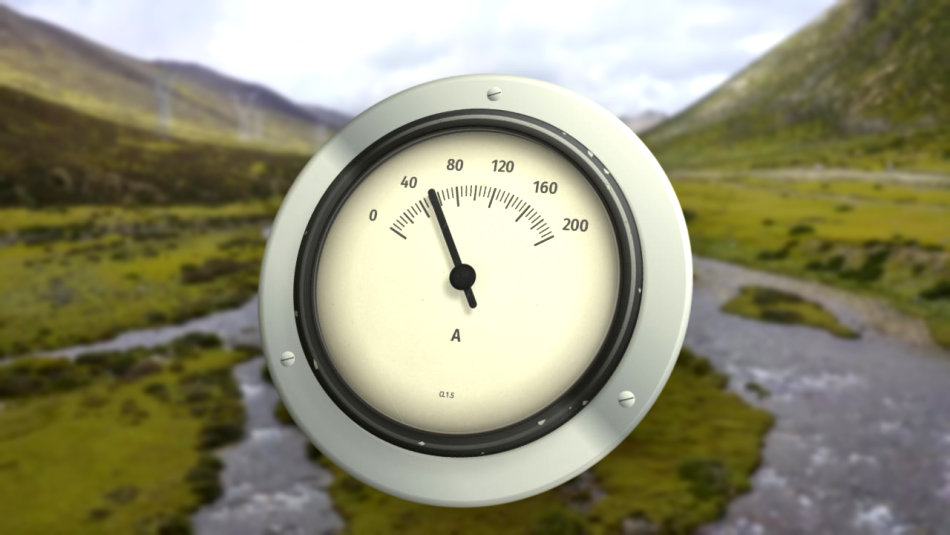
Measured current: 55 A
